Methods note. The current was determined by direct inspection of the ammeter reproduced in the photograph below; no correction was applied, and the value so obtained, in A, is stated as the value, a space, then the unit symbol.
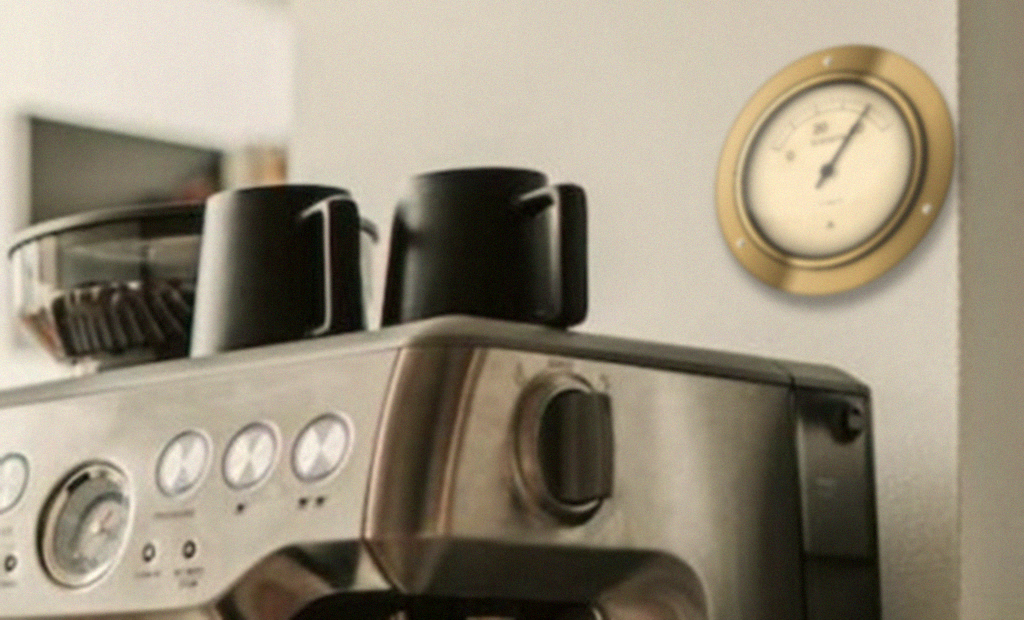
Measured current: 40 A
